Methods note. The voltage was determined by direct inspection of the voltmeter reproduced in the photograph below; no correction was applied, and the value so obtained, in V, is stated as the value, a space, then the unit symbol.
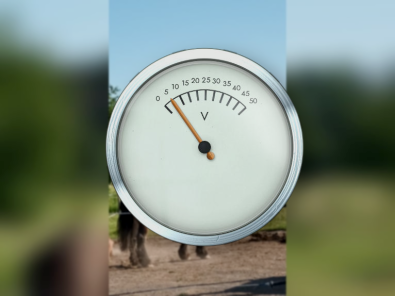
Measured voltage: 5 V
